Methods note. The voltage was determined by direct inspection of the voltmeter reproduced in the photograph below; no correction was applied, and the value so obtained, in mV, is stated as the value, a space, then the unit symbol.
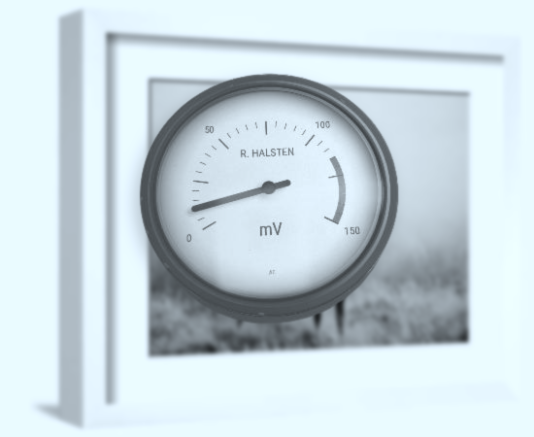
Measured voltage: 10 mV
